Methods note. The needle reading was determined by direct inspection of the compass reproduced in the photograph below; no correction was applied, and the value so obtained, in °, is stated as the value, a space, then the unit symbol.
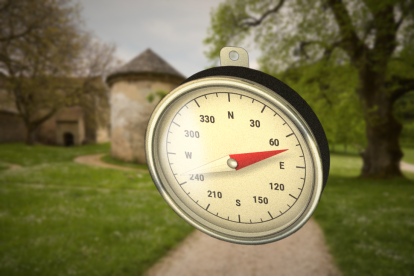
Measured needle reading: 70 °
